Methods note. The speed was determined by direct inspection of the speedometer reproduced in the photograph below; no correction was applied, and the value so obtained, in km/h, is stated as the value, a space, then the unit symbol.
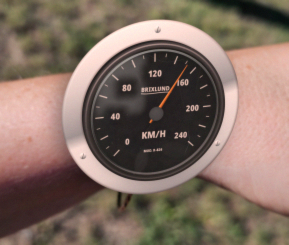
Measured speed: 150 km/h
